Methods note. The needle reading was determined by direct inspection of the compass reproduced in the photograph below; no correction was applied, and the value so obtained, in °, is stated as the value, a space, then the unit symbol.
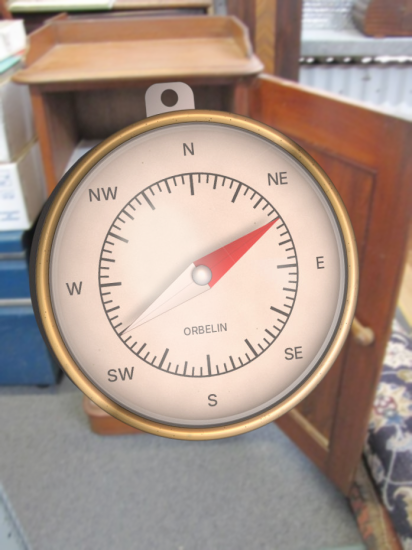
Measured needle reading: 60 °
